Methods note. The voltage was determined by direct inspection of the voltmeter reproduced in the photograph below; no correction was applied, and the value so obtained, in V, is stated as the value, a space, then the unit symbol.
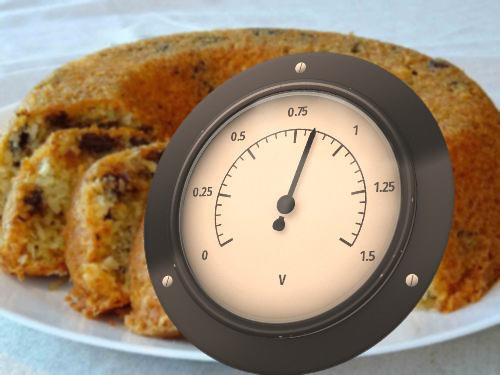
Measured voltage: 0.85 V
